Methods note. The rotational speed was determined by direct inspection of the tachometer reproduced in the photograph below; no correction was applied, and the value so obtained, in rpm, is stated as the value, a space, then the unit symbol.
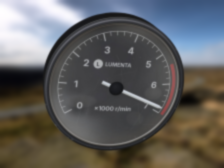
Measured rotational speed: 6800 rpm
